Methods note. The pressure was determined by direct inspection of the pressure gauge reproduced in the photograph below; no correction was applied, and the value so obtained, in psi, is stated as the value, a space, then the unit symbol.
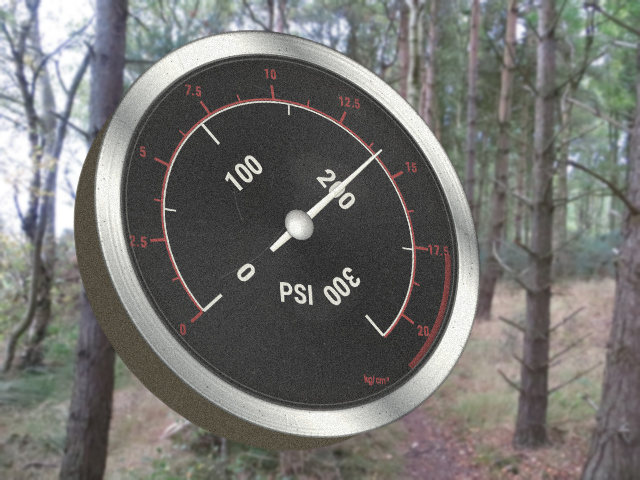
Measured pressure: 200 psi
